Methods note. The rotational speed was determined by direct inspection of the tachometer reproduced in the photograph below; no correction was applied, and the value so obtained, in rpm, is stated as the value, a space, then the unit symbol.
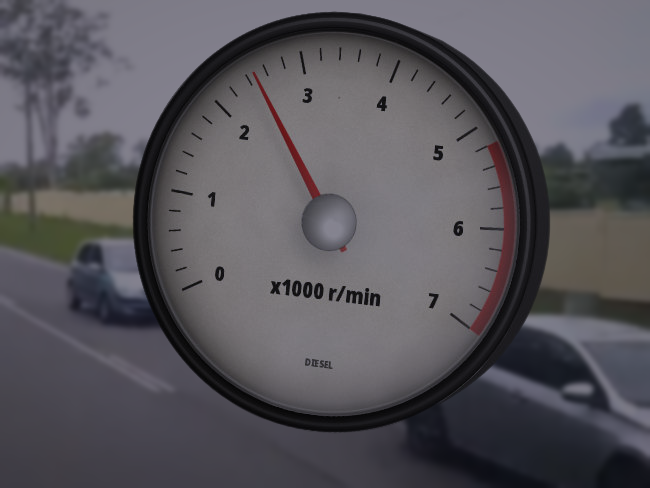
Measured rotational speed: 2500 rpm
